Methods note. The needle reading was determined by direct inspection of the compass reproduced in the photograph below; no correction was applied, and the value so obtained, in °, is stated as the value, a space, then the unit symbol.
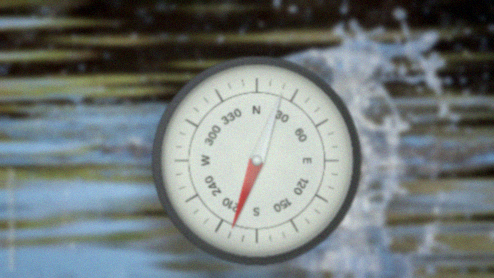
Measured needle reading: 200 °
